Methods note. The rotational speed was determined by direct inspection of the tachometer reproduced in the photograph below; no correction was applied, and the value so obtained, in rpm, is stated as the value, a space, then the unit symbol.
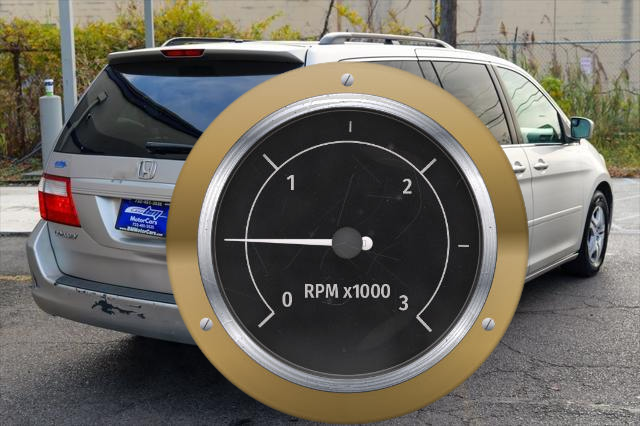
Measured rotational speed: 500 rpm
